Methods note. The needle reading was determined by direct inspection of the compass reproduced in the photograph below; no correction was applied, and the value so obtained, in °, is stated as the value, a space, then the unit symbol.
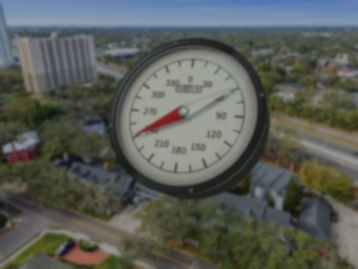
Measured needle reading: 240 °
